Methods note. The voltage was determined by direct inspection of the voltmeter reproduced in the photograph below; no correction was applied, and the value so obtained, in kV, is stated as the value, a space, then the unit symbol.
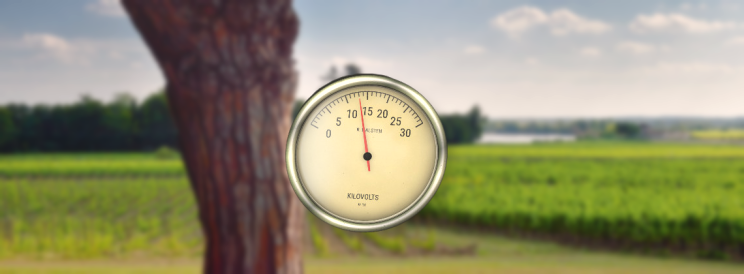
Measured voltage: 13 kV
